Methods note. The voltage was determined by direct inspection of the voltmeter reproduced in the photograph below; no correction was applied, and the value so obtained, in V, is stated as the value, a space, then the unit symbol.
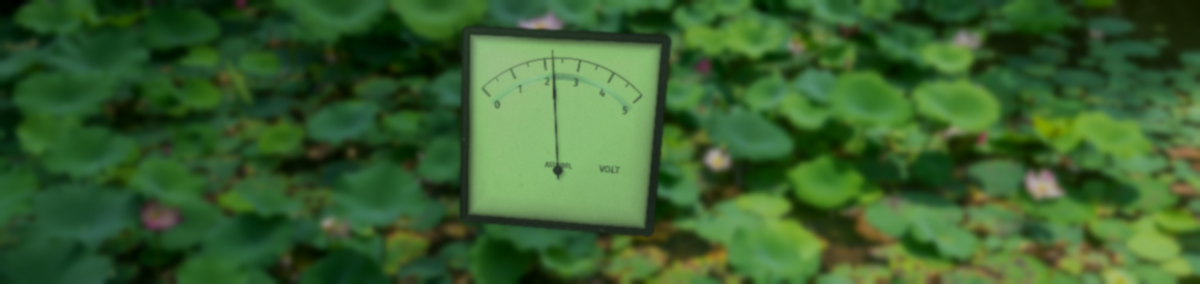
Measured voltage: 2.25 V
